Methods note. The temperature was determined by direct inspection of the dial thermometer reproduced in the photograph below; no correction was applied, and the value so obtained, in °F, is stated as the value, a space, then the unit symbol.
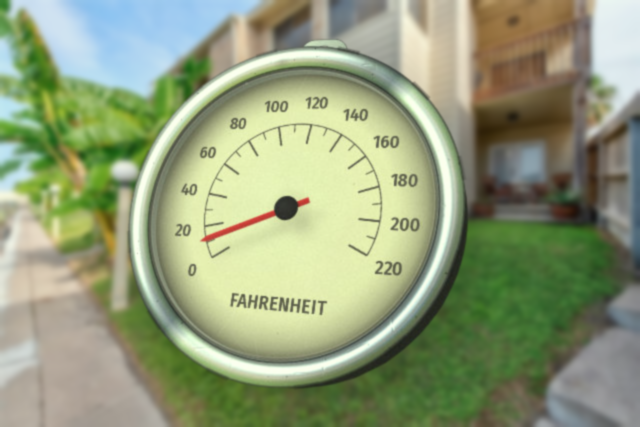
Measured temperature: 10 °F
